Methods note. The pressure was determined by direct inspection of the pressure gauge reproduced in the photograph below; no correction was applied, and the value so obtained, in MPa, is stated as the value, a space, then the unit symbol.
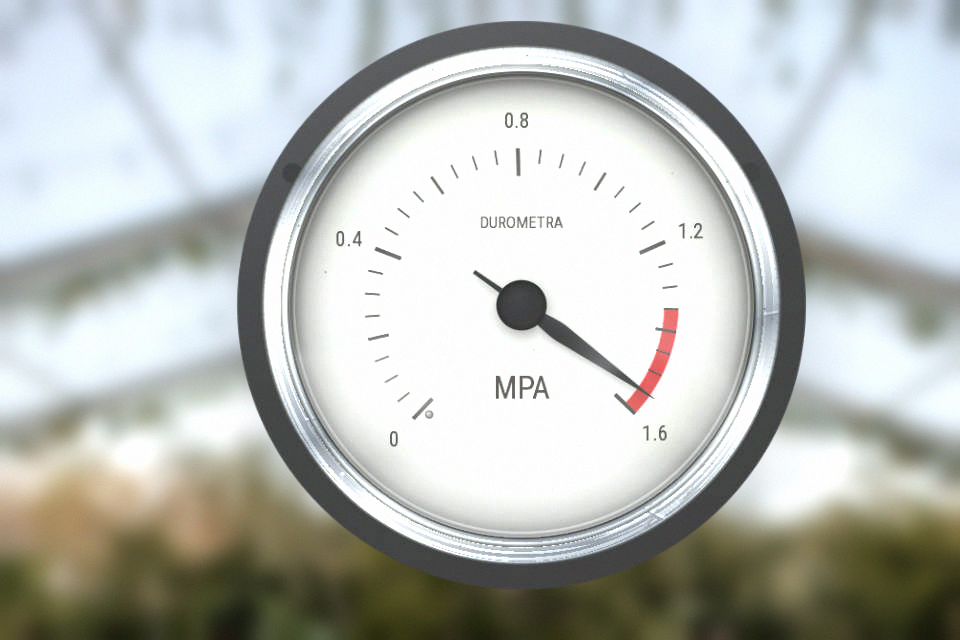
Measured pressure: 1.55 MPa
